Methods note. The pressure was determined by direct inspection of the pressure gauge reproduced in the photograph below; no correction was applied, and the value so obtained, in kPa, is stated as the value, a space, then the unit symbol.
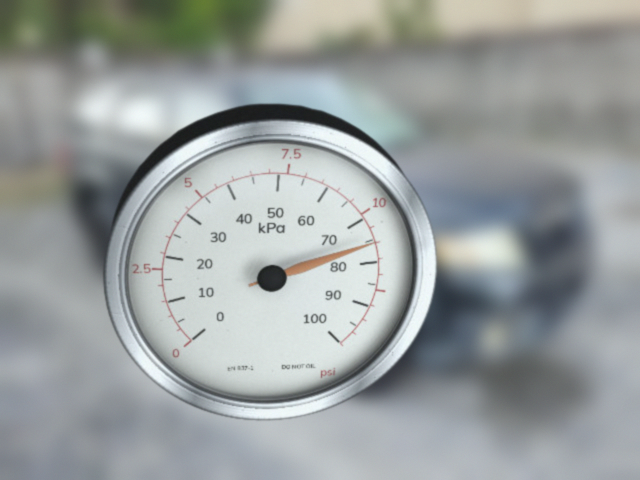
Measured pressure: 75 kPa
